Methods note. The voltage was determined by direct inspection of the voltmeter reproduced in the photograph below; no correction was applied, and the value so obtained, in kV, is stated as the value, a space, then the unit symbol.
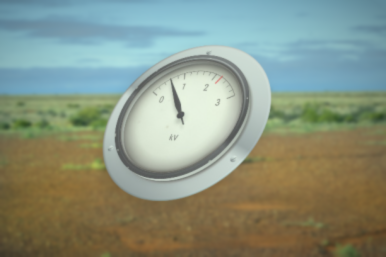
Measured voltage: 0.6 kV
